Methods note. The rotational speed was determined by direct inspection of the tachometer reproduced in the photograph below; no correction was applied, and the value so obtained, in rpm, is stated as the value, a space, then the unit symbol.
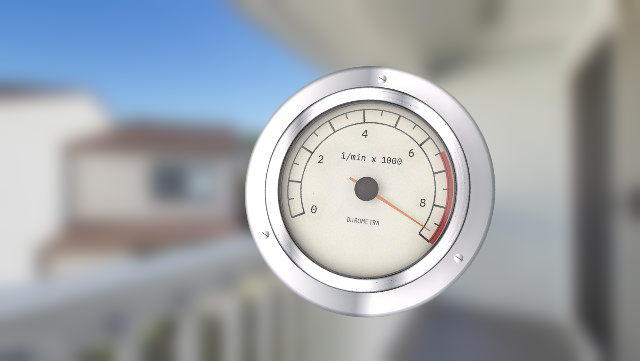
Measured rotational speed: 8750 rpm
